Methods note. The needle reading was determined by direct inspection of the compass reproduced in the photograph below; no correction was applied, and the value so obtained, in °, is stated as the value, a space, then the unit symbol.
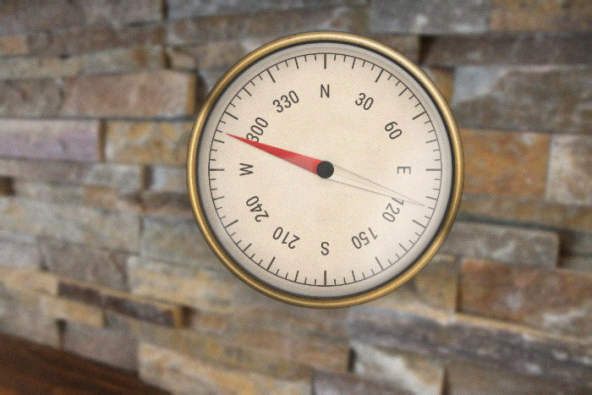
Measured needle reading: 290 °
